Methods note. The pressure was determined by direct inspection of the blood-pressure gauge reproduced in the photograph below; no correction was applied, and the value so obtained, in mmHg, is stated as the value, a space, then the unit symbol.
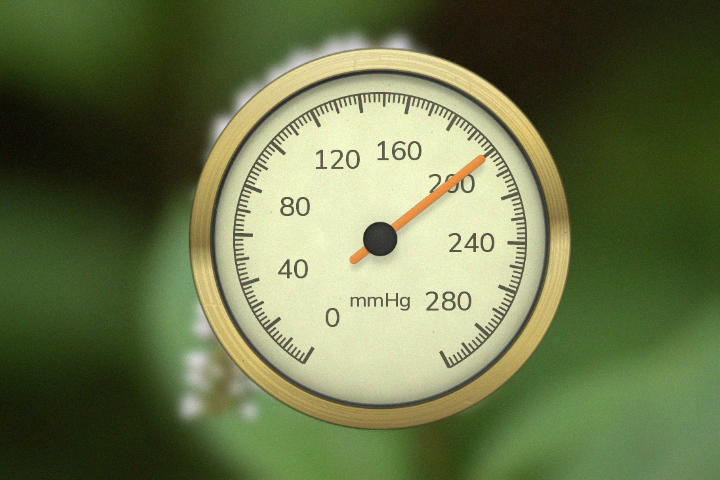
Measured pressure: 200 mmHg
